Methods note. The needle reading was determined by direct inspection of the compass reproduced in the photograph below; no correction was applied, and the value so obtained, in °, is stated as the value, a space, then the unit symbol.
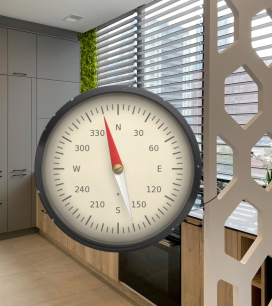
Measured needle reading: 345 °
